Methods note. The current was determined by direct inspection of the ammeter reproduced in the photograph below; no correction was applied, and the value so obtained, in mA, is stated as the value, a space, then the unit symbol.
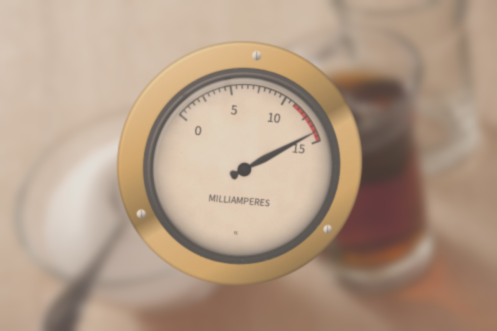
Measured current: 14 mA
